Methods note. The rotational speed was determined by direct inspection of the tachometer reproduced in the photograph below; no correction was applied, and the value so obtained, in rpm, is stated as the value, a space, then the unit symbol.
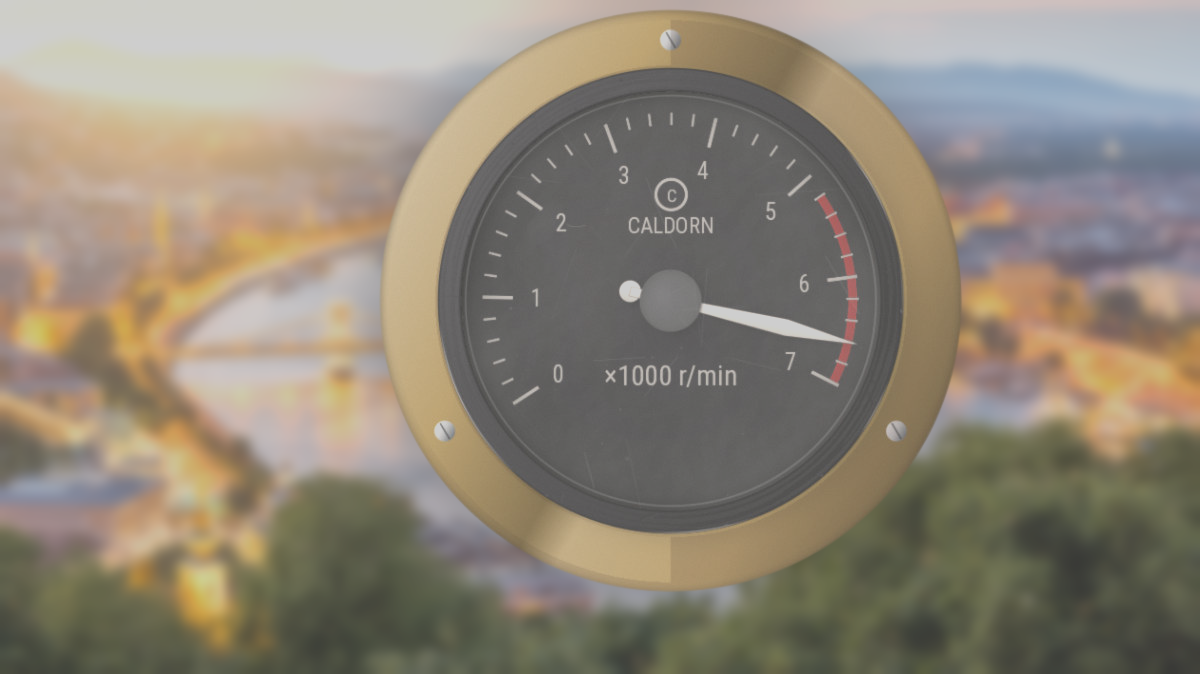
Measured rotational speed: 6600 rpm
